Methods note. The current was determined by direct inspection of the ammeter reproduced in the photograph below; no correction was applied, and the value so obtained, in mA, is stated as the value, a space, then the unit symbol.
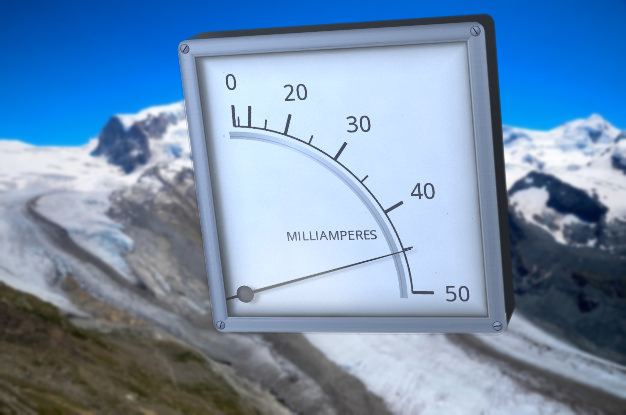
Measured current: 45 mA
